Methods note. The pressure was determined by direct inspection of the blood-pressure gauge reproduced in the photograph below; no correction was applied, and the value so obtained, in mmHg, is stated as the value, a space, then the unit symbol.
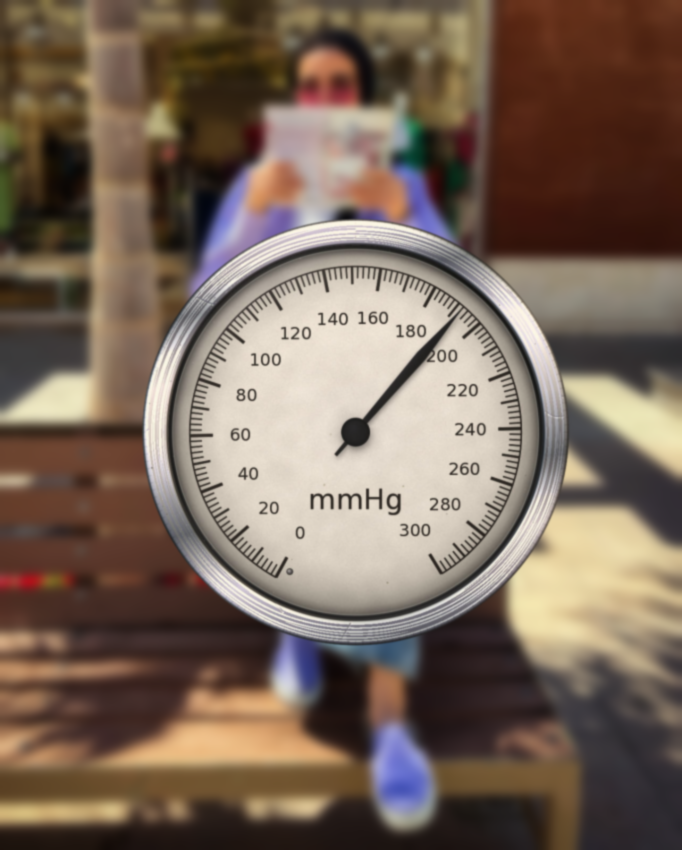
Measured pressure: 192 mmHg
